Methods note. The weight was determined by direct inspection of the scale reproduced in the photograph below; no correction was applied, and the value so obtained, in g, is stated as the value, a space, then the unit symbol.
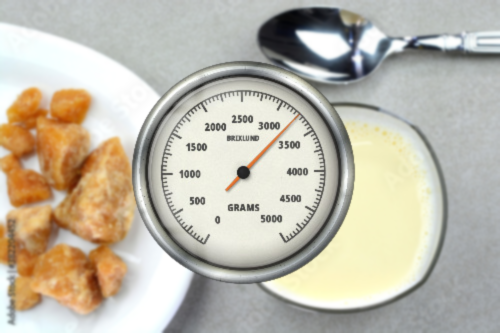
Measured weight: 3250 g
